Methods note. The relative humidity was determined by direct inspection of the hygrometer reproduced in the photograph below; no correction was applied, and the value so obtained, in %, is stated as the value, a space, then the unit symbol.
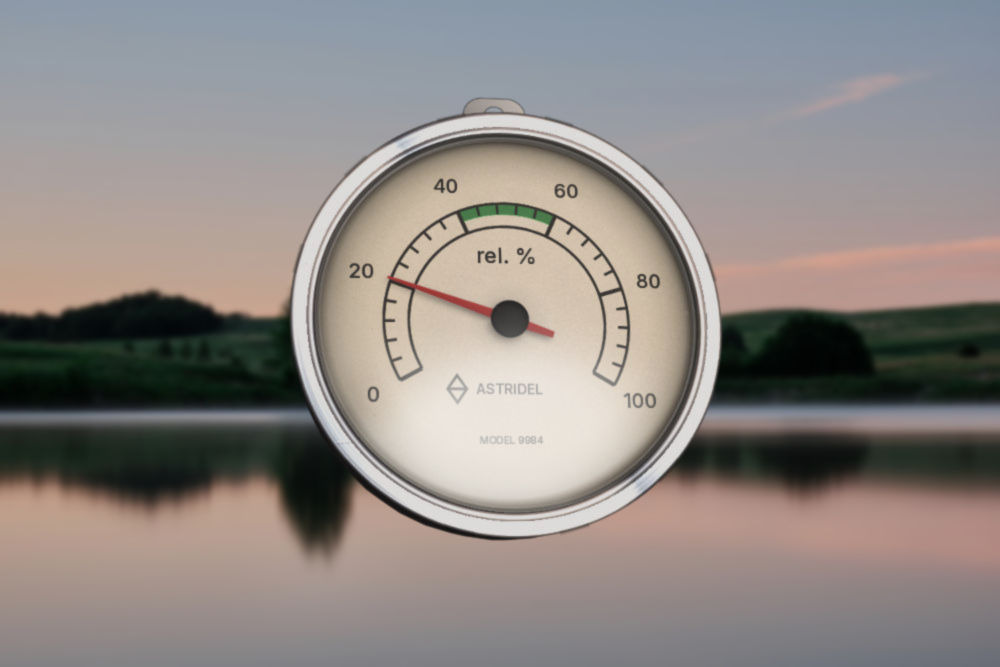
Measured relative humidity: 20 %
